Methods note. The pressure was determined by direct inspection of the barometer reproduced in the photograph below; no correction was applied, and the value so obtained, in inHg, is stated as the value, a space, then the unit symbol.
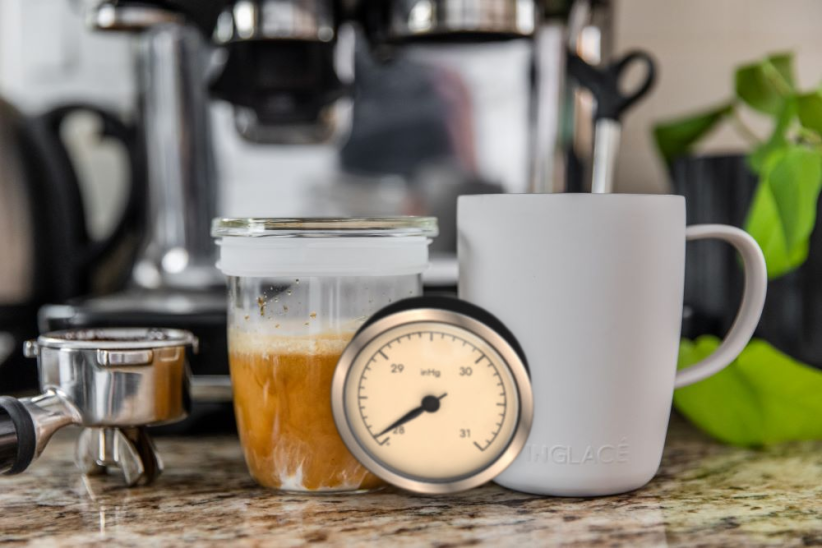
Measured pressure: 28.1 inHg
